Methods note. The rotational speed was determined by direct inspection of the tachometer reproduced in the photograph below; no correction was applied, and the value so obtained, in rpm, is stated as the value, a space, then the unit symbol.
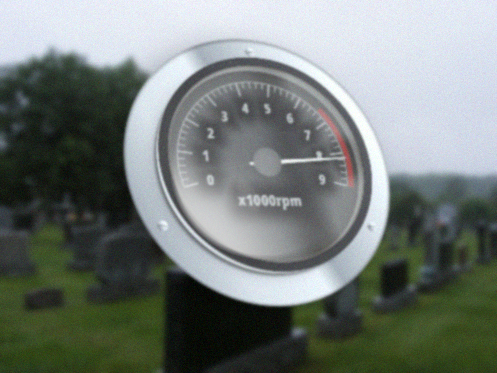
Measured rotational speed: 8200 rpm
